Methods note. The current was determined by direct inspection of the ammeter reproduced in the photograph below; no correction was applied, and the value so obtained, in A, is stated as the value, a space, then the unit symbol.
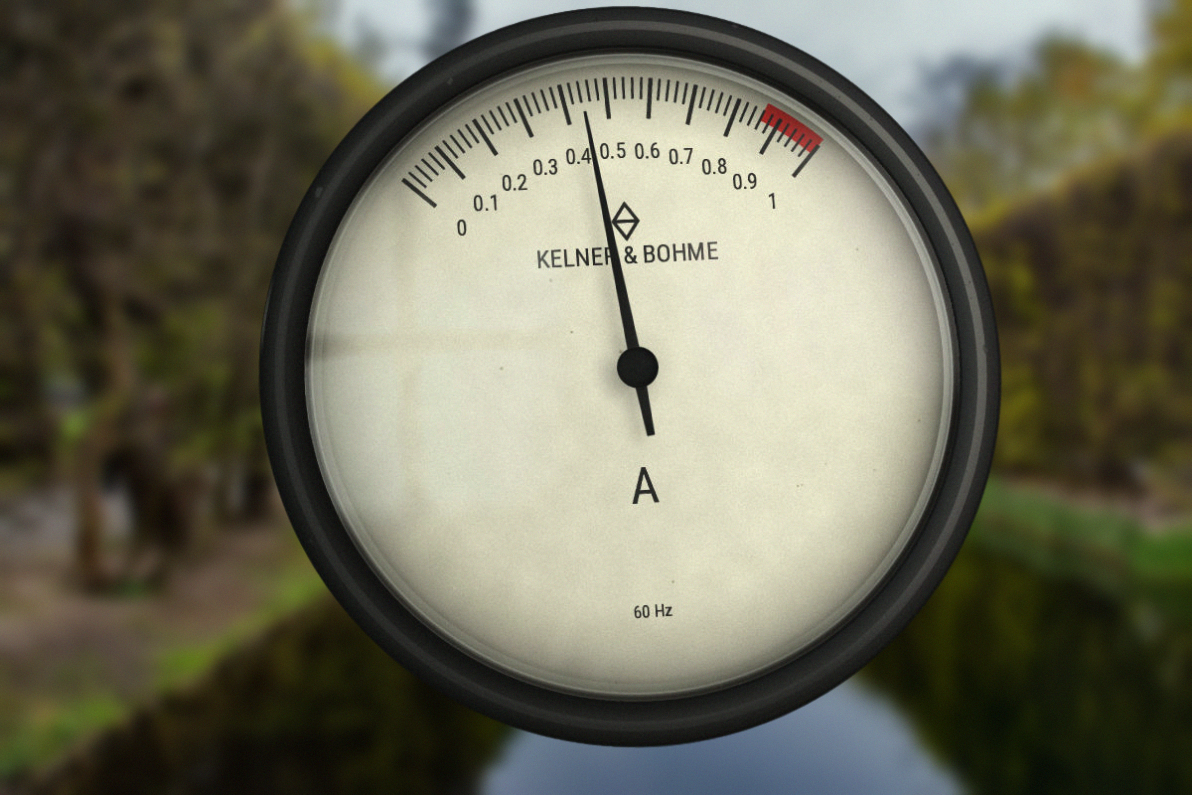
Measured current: 0.44 A
